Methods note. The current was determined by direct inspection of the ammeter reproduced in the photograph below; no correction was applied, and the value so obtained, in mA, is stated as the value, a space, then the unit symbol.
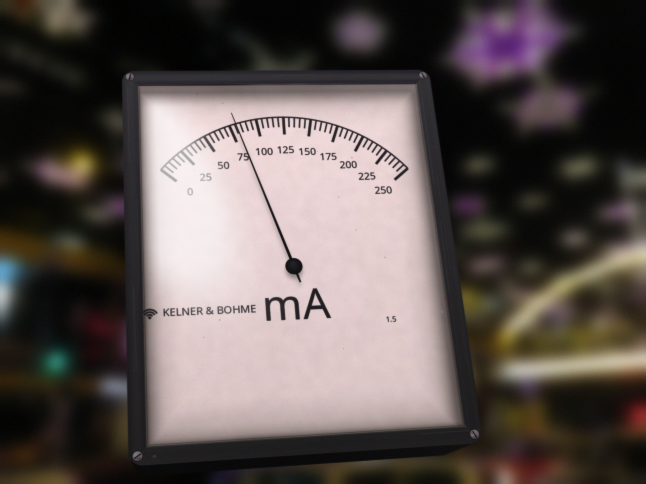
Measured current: 80 mA
